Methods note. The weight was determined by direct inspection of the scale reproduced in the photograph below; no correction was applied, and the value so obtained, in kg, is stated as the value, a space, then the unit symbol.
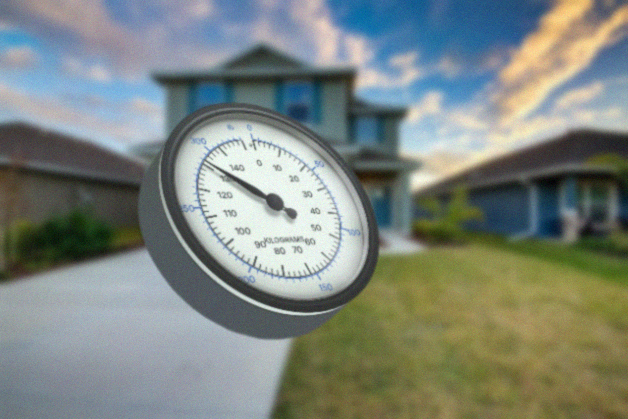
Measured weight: 130 kg
